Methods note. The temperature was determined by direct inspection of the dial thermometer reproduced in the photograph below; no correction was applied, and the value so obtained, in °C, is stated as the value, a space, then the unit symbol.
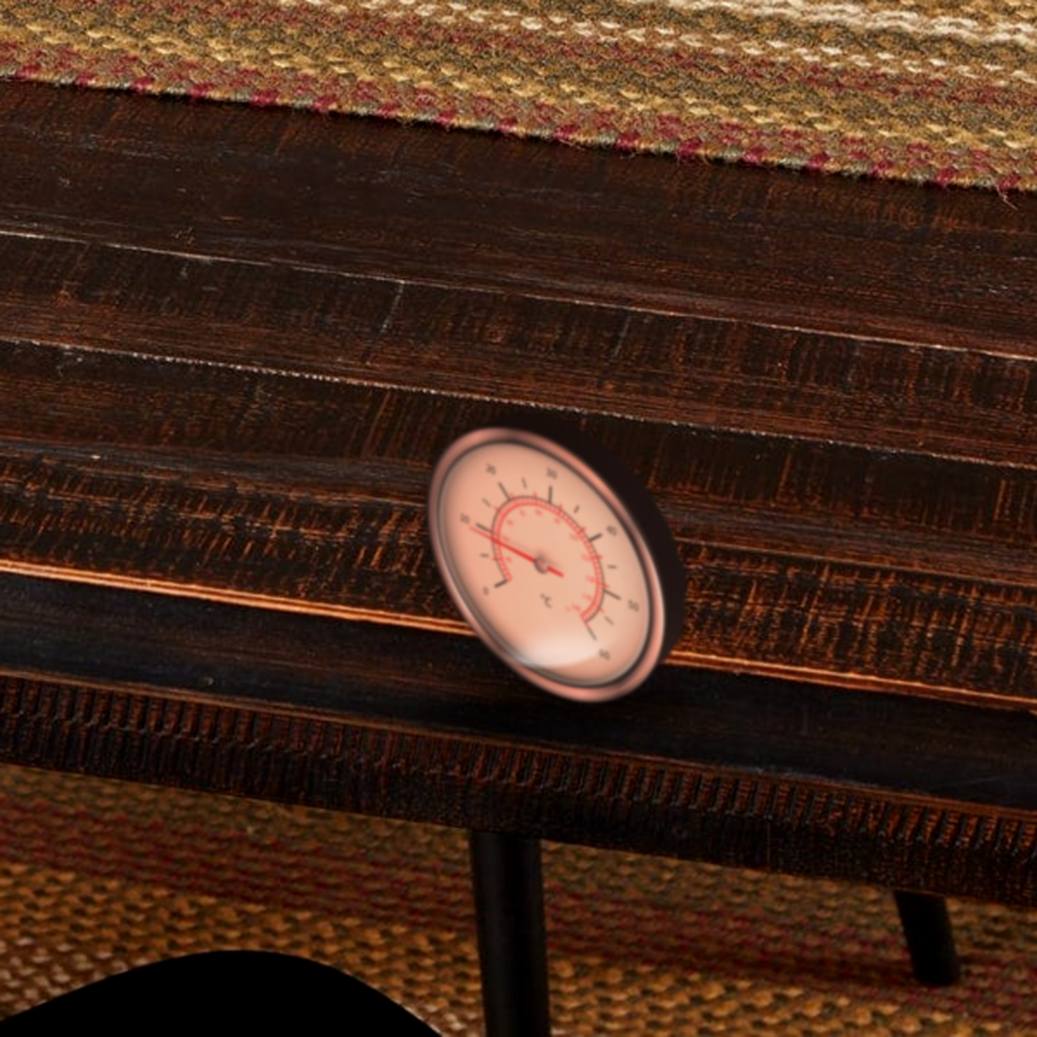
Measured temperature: 10 °C
